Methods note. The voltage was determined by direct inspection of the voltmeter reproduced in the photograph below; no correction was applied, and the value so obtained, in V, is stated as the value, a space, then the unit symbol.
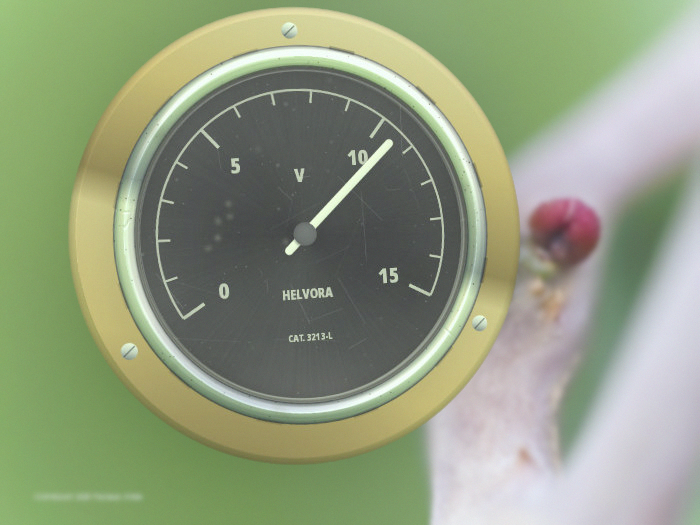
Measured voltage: 10.5 V
